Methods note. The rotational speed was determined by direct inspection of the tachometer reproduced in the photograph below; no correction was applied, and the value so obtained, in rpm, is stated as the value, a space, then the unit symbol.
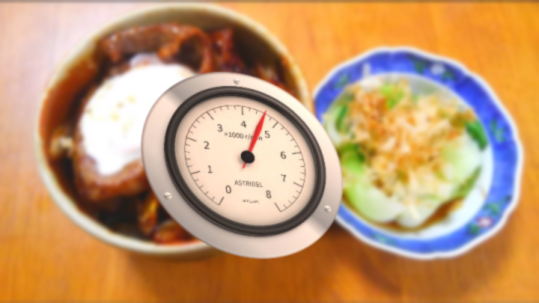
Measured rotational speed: 4600 rpm
